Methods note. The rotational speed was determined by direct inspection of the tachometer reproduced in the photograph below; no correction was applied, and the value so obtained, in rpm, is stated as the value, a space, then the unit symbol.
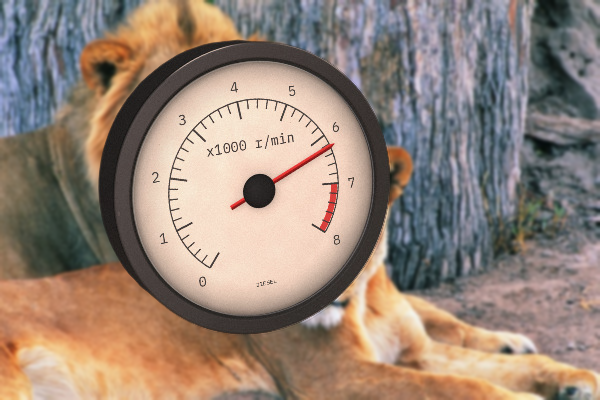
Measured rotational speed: 6200 rpm
